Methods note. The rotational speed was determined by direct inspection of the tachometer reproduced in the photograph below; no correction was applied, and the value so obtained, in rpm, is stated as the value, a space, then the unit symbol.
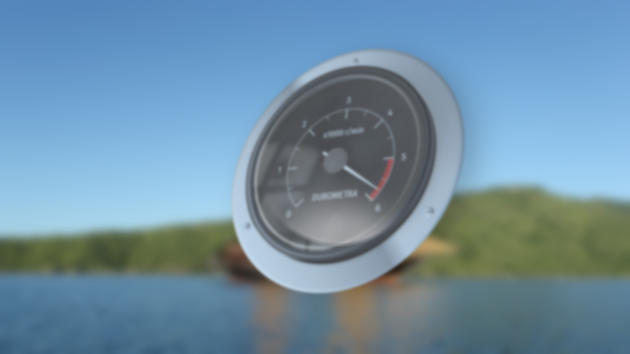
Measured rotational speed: 5750 rpm
